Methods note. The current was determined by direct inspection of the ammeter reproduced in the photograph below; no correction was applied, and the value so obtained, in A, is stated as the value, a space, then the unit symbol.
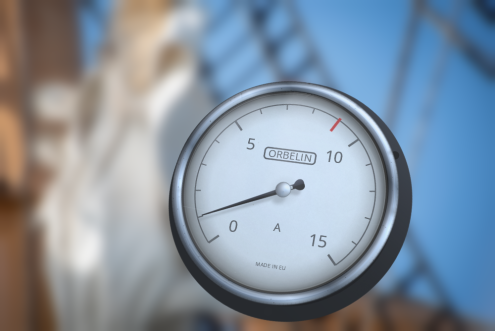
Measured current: 1 A
